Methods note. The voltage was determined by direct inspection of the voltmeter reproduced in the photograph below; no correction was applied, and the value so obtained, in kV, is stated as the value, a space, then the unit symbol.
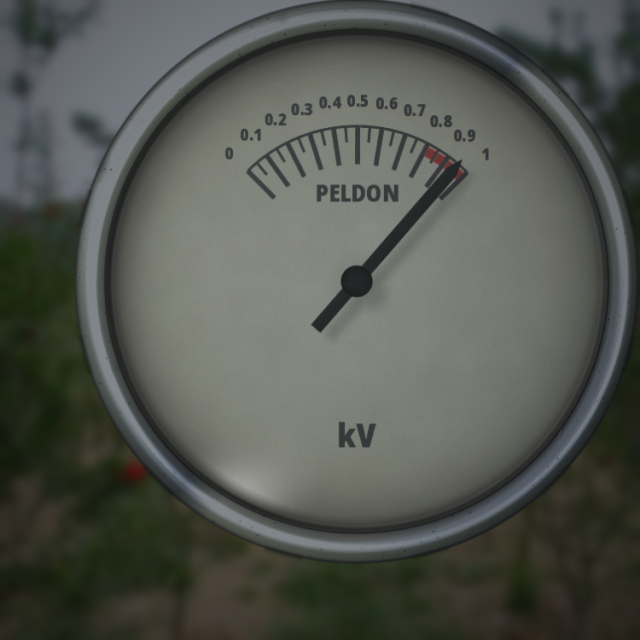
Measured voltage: 0.95 kV
